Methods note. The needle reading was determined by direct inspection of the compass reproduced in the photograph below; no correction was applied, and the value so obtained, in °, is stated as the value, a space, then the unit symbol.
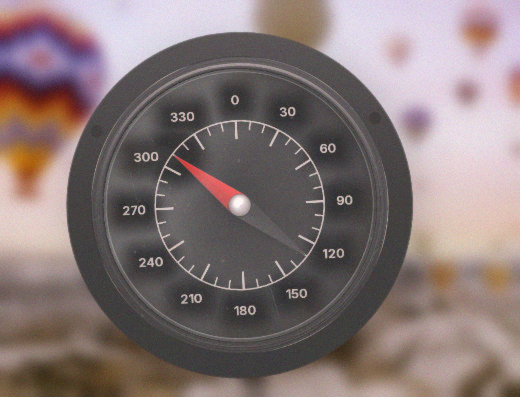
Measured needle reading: 310 °
